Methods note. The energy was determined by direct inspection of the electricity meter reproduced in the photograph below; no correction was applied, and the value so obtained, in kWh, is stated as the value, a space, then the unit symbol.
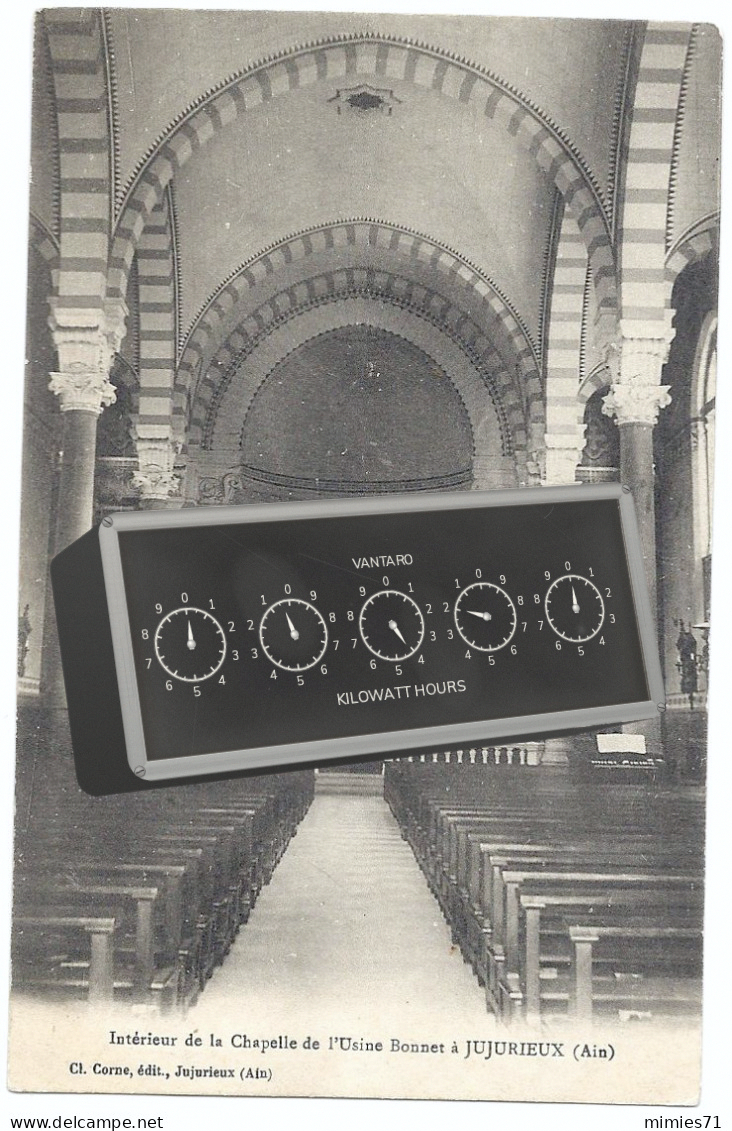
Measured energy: 420 kWh
